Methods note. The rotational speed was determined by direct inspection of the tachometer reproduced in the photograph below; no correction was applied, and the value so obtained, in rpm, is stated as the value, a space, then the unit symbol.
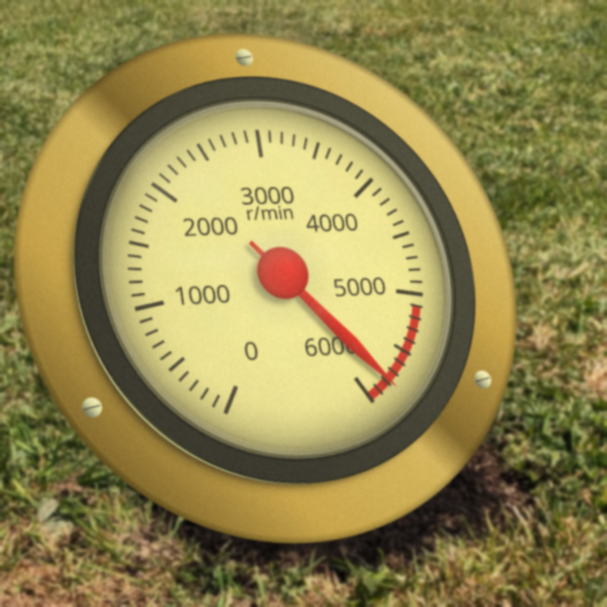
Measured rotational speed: 5800 rpm
